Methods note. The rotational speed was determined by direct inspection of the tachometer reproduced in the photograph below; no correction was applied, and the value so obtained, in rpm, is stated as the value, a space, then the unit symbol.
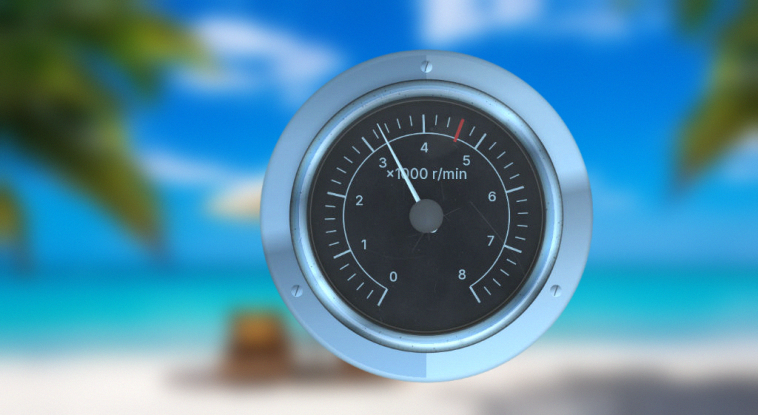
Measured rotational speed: 3300 rpm
